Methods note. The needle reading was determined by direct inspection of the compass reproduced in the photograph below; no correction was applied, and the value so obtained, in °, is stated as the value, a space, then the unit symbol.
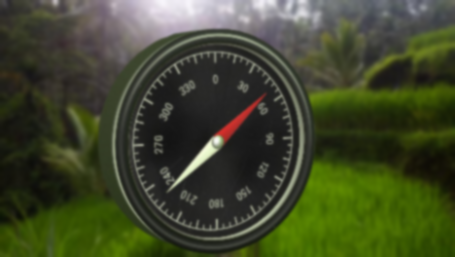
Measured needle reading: 50 °
